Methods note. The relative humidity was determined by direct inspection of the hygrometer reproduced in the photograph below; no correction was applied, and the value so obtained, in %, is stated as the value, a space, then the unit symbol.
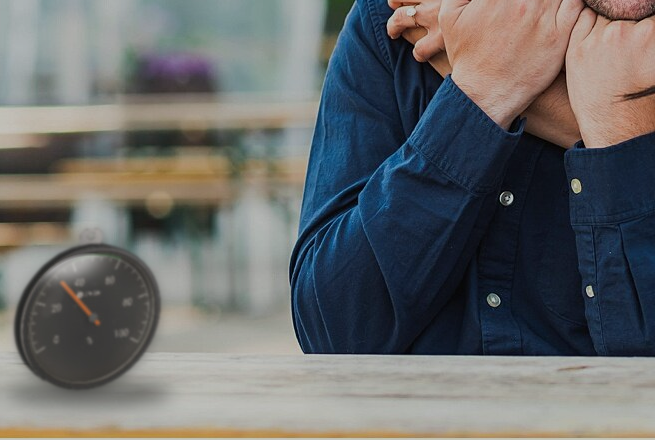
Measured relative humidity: 32 %
